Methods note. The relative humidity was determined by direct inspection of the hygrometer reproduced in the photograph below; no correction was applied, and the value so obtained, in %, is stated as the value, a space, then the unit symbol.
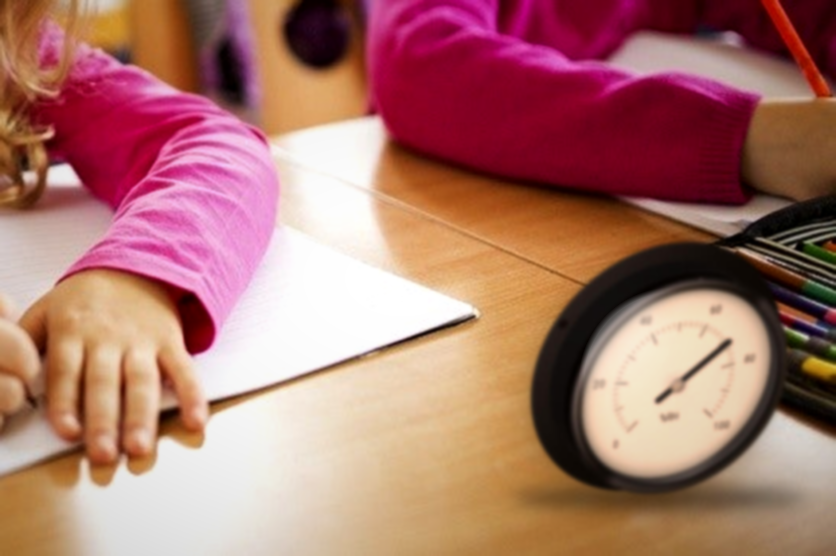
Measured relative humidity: 70 %
